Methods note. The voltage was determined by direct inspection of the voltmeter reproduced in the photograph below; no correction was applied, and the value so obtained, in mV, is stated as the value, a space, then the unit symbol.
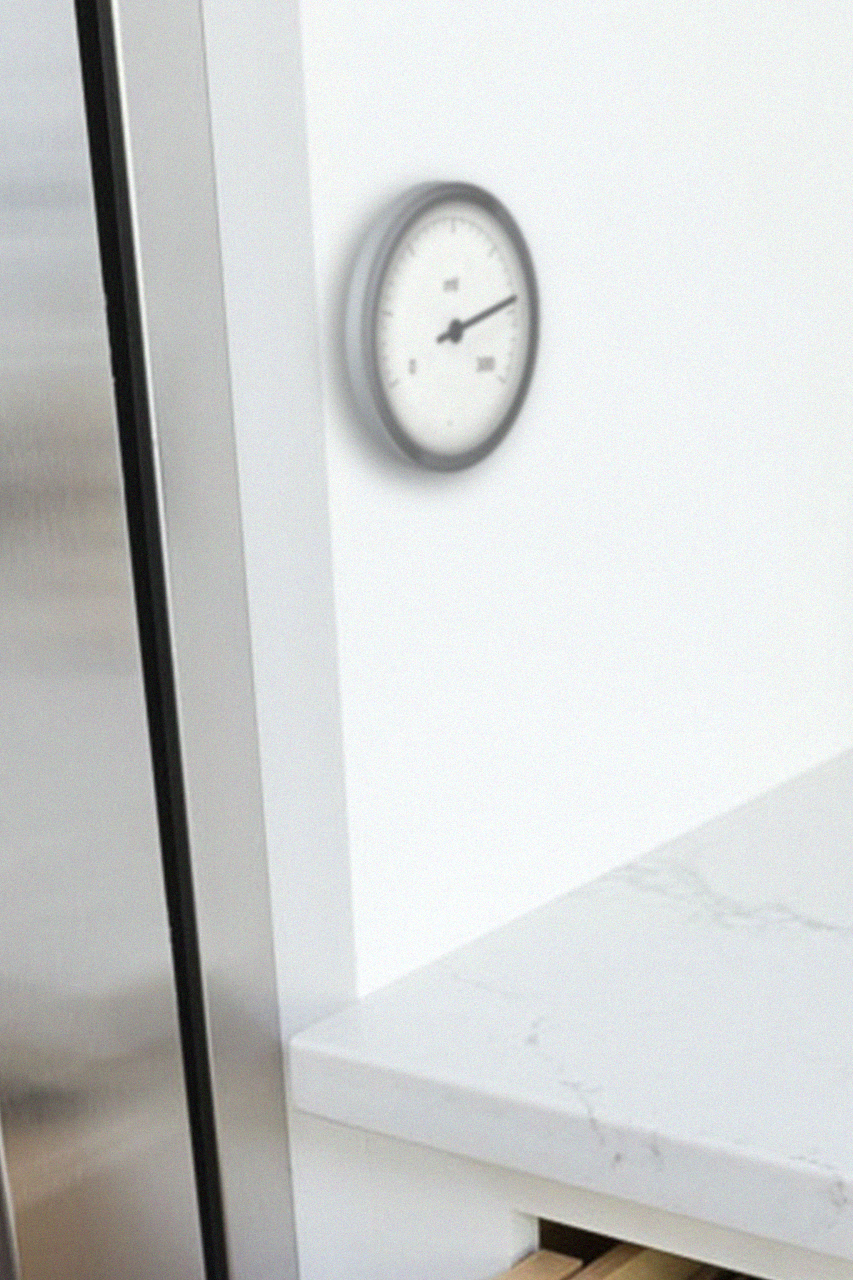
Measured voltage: 240 mV
